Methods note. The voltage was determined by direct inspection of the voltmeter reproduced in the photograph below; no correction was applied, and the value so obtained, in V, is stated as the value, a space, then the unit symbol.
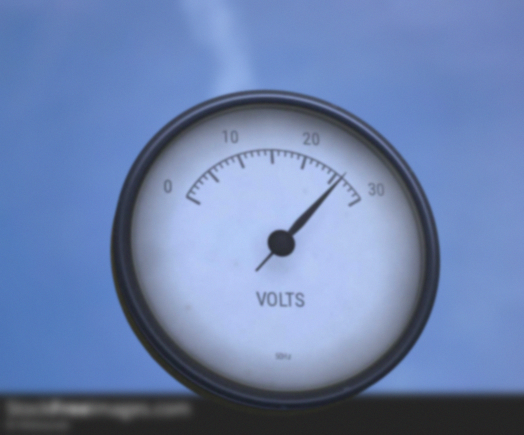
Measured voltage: 26 V
